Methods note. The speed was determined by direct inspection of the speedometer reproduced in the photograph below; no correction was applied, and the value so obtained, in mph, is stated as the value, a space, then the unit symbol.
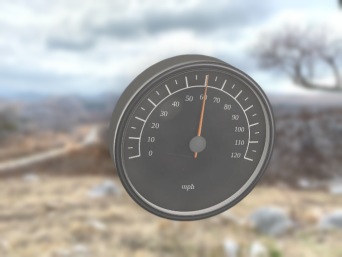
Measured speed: 60 mph
